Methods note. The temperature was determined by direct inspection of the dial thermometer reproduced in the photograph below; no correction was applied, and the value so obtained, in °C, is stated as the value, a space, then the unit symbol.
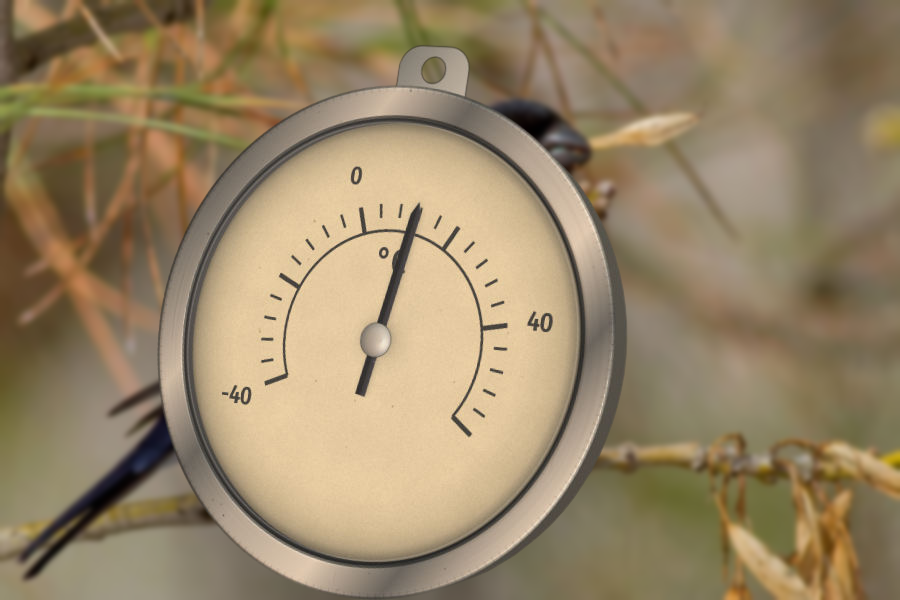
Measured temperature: 12 °C
